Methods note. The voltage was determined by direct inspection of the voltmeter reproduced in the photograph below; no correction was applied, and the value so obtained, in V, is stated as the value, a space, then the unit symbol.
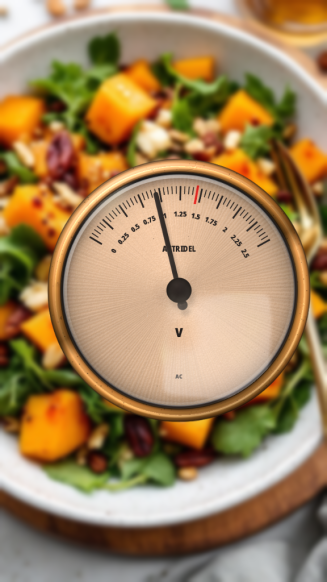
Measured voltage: 0.95 V
